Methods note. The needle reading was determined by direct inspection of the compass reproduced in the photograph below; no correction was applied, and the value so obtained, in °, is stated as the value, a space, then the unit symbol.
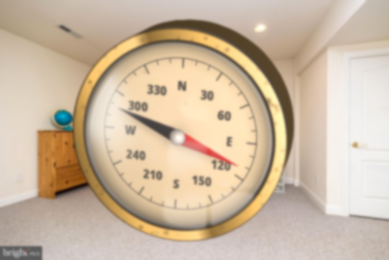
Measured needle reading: 110 °
